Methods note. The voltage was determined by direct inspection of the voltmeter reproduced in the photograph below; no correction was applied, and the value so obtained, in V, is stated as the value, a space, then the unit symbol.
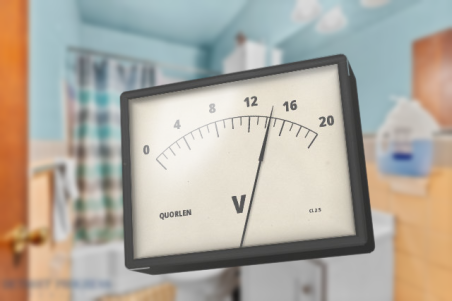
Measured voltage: 14.5 V
